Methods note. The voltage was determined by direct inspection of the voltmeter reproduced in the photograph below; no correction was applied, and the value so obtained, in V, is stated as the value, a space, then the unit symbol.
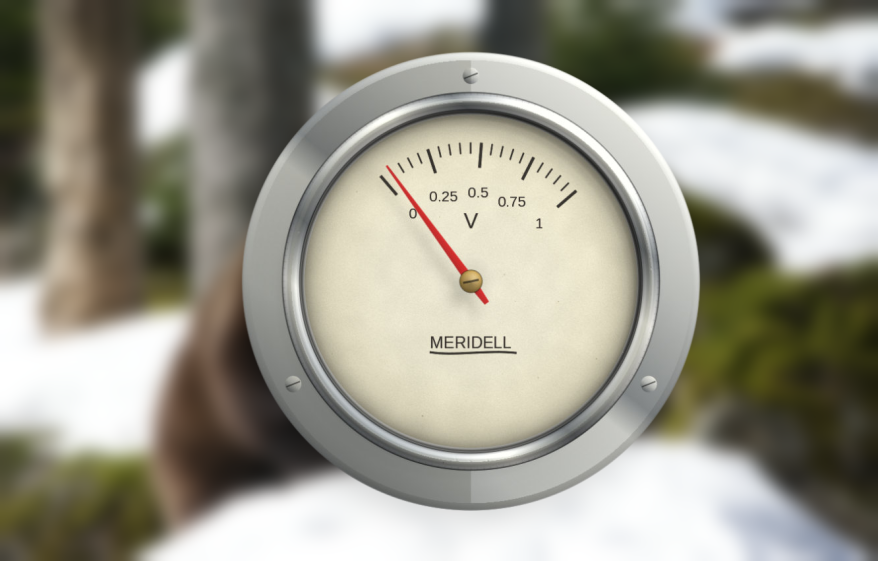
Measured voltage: 0.05 V
